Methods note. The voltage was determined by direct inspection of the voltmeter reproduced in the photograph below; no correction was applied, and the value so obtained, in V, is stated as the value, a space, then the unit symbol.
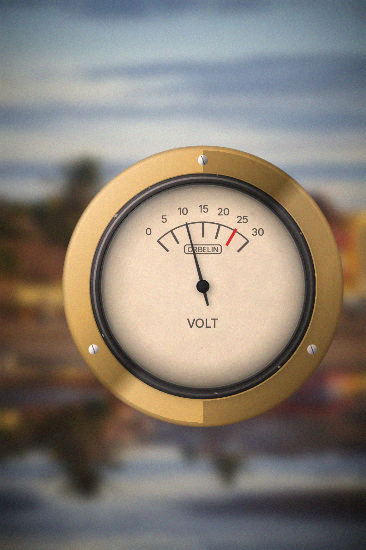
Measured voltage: 10 V
